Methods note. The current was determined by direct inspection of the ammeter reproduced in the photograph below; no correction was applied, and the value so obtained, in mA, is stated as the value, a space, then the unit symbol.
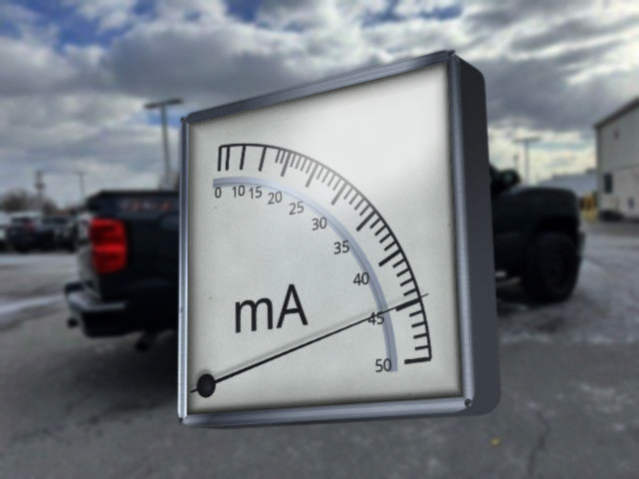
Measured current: 45 mA
